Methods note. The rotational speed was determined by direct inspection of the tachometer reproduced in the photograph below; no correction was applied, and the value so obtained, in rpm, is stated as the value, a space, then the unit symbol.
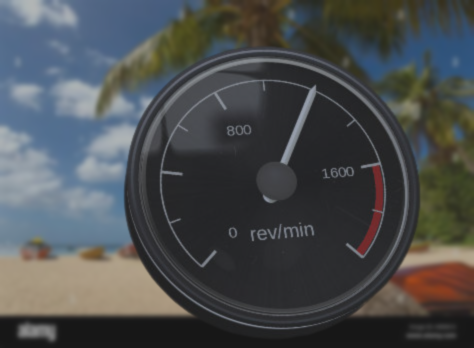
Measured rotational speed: 1200 rpm
